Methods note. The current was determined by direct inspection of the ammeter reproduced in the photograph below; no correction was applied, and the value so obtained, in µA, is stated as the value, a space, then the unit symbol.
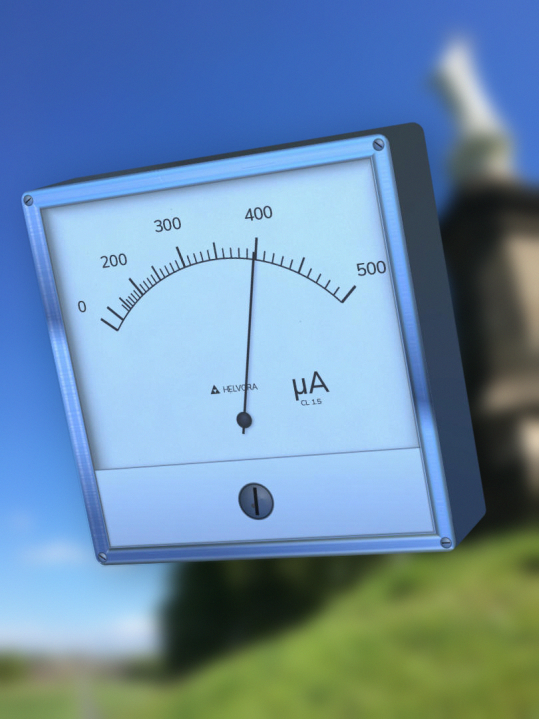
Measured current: 400 µA
